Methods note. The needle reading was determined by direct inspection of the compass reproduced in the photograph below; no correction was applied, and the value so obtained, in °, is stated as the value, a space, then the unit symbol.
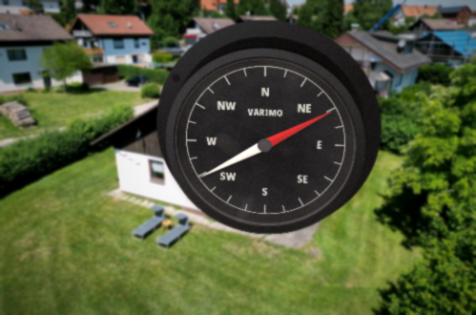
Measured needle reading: 60 °
